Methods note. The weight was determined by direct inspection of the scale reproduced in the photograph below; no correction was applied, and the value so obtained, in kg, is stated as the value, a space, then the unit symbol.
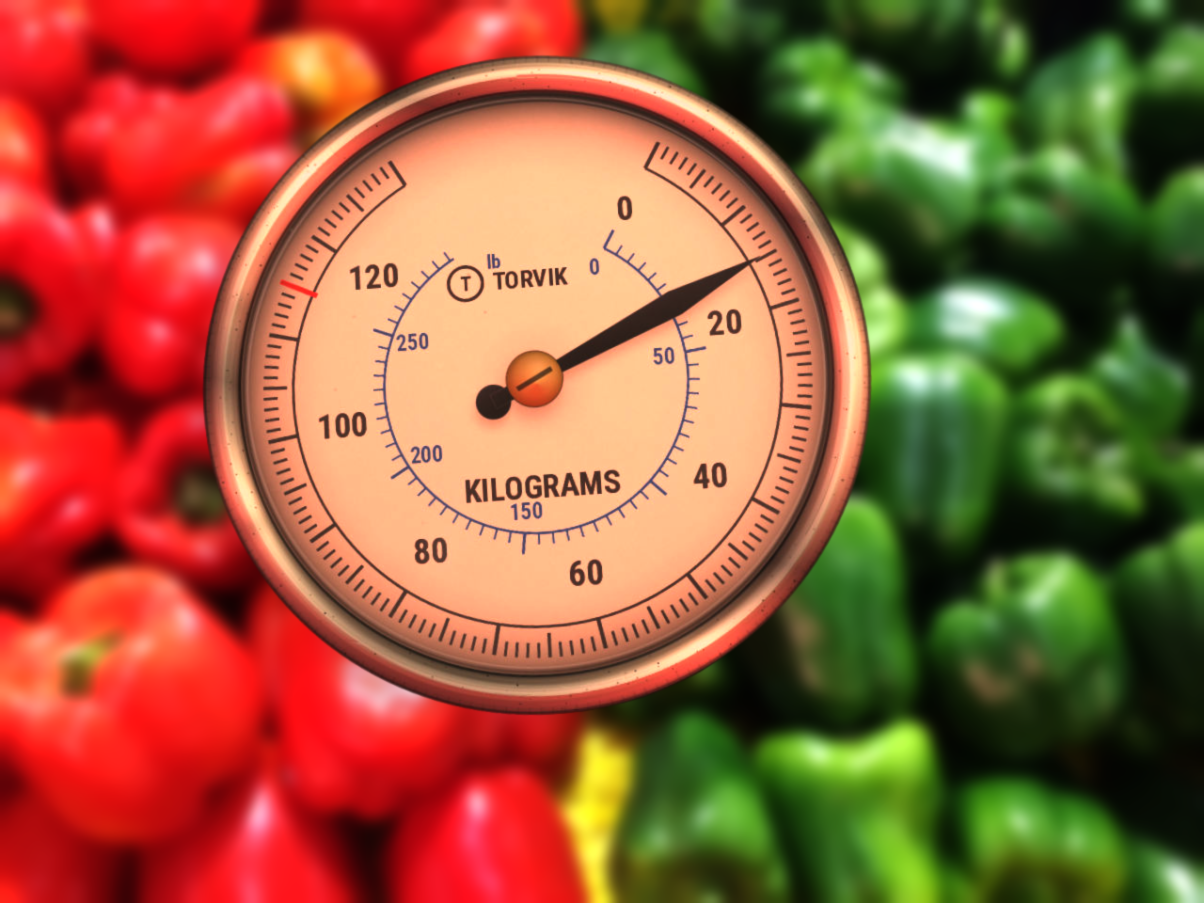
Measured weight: 15 kg
